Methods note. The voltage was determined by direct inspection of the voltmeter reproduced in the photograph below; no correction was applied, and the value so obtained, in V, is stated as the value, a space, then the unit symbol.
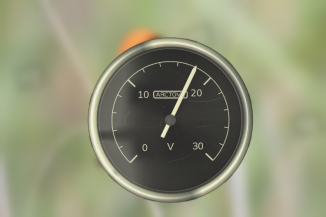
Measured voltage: 18 V
